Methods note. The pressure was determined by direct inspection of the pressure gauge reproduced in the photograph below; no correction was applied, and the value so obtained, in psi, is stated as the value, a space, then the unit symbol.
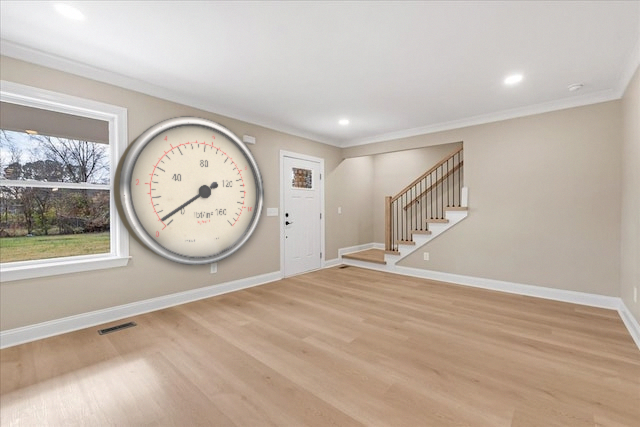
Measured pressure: 5 psi
